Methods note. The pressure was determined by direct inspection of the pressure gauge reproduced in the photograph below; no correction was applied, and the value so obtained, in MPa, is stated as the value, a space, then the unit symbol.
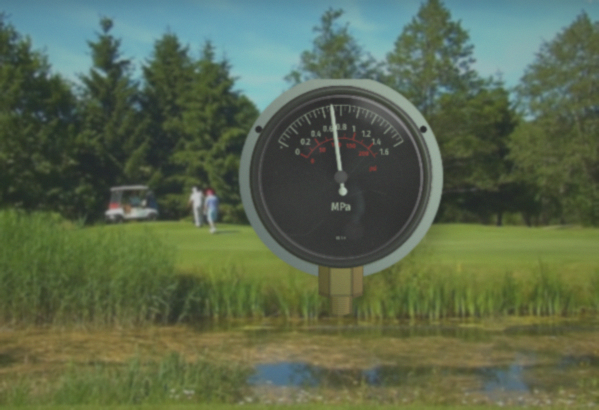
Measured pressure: 0.7 MPa
